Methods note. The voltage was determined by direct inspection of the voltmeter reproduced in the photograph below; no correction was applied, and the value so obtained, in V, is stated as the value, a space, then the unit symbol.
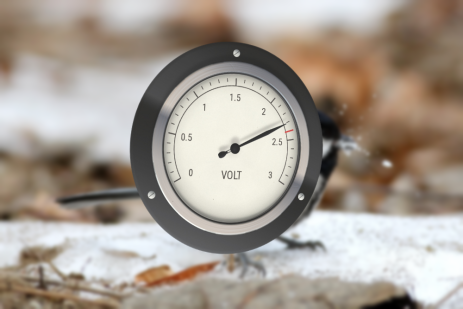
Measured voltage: 2.3 V
